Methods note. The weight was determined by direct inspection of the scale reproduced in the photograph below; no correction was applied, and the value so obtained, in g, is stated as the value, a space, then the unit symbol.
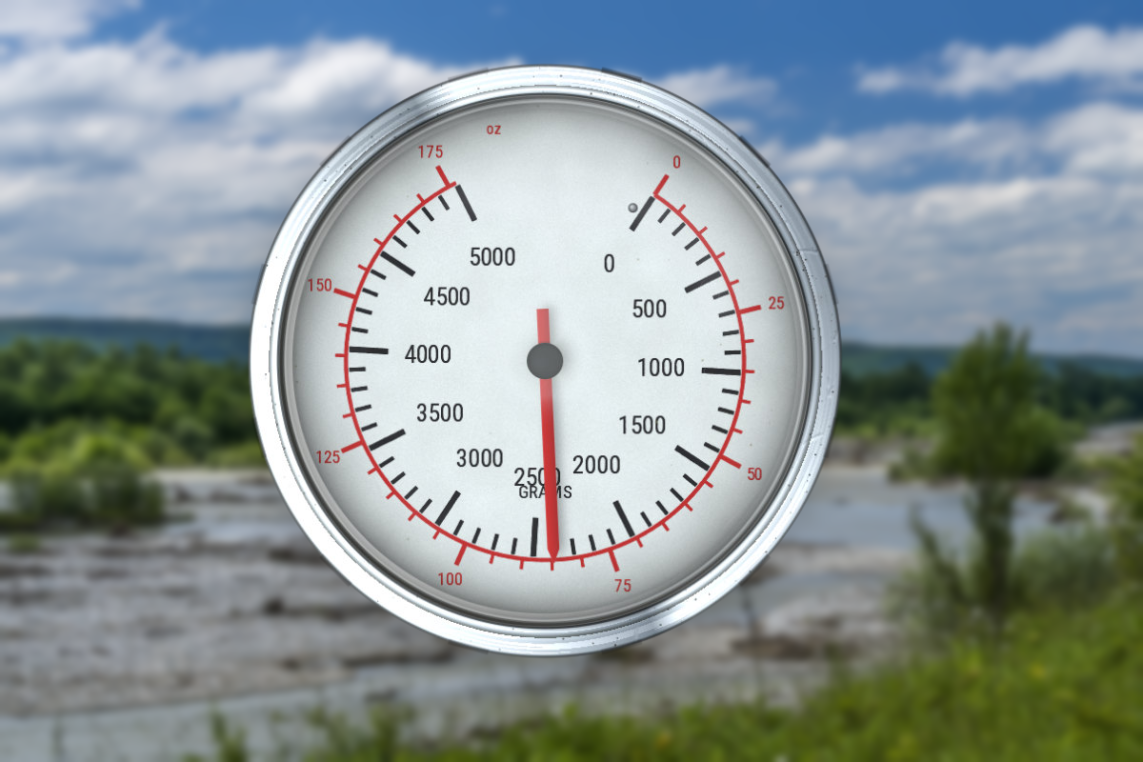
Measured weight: 2400 g
